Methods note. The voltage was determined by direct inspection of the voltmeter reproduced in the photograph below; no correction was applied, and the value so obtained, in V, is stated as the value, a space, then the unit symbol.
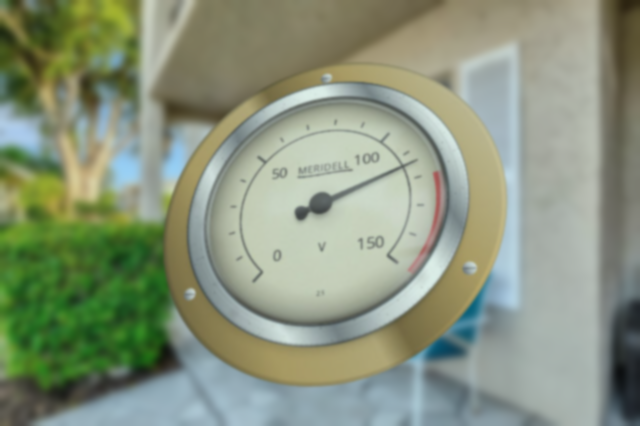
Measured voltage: 115 V
